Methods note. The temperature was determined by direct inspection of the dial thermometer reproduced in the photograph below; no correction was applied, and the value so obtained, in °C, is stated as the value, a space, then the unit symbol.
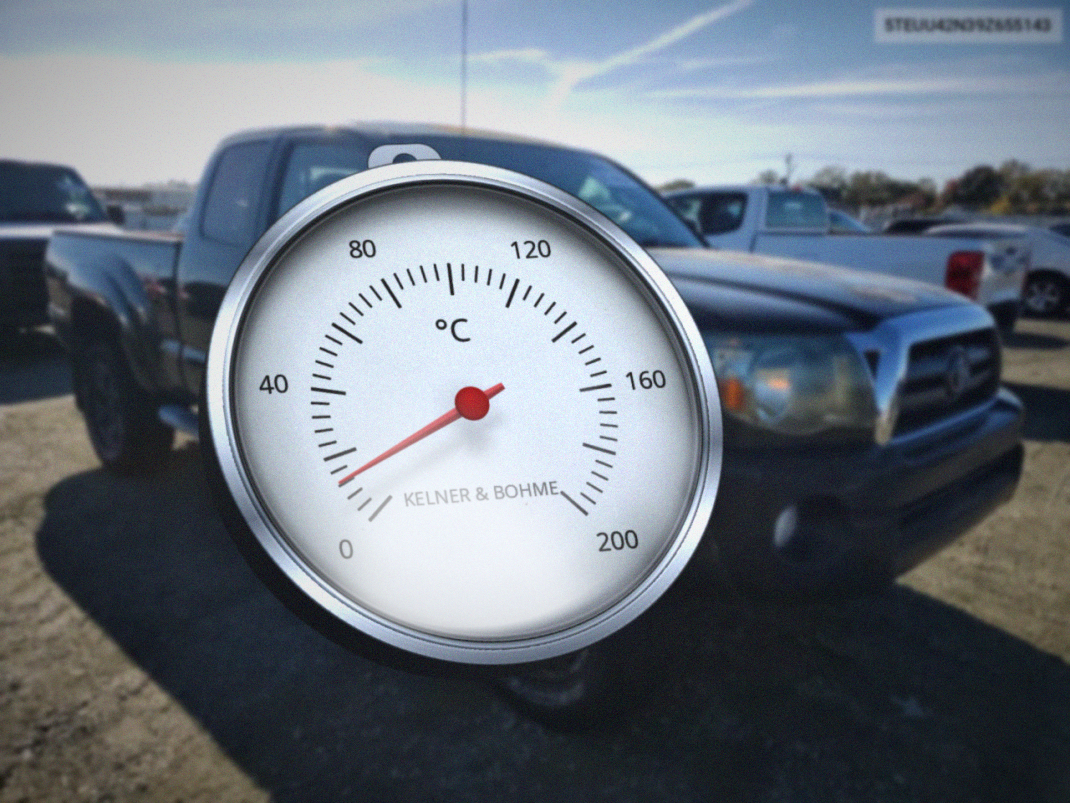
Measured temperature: 12 °C
